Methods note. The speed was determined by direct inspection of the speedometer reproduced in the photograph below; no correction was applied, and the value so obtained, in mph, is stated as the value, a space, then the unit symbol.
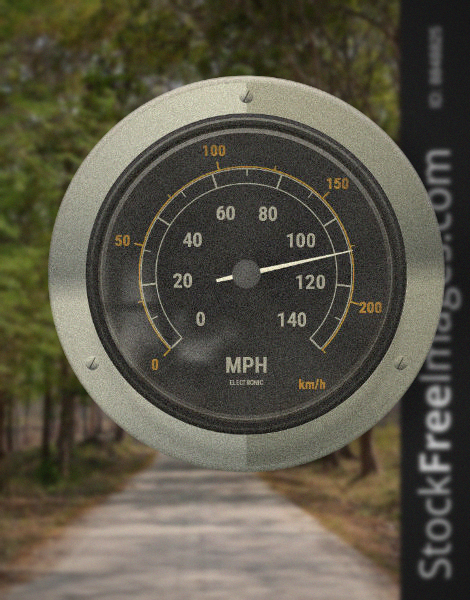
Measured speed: 110 mph
